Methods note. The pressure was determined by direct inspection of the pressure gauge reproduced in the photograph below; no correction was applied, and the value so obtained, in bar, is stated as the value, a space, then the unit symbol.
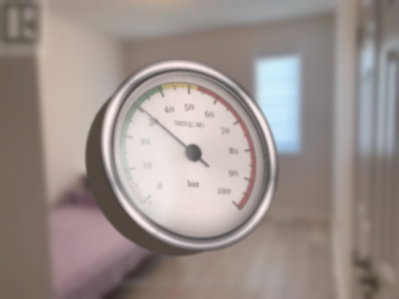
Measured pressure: 30 bar
